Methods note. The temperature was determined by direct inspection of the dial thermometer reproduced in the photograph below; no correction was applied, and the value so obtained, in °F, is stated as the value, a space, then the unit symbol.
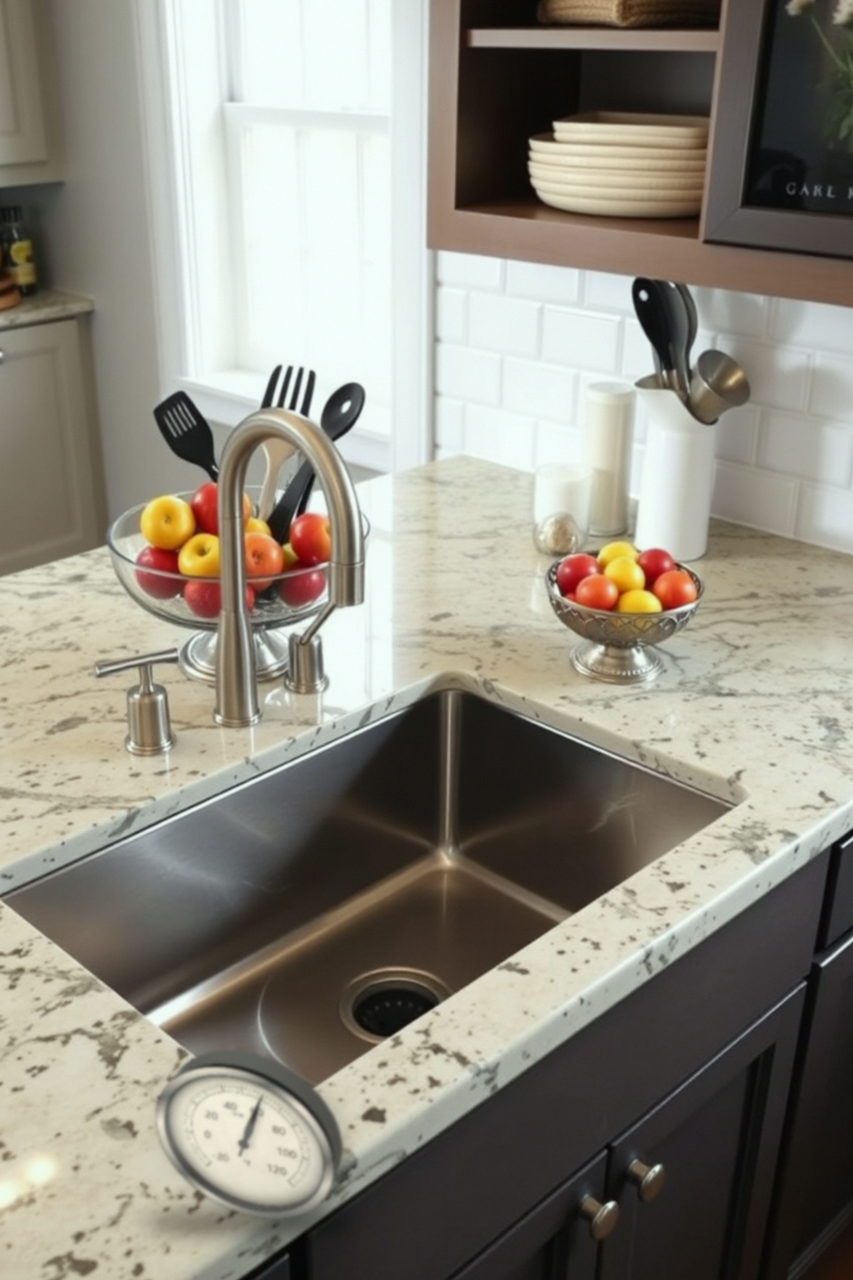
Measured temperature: 60 °F
